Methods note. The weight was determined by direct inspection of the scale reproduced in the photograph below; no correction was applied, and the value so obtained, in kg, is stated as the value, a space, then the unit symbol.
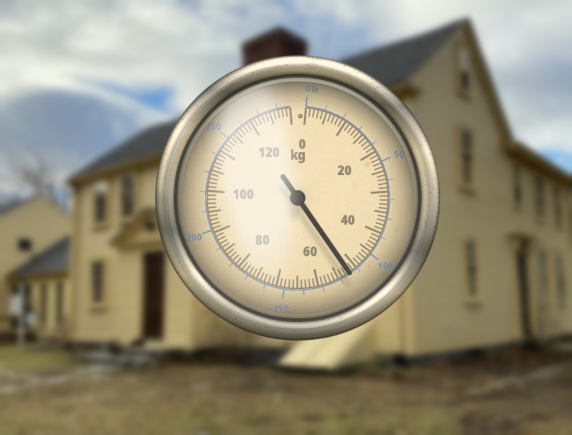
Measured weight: 52 kg
